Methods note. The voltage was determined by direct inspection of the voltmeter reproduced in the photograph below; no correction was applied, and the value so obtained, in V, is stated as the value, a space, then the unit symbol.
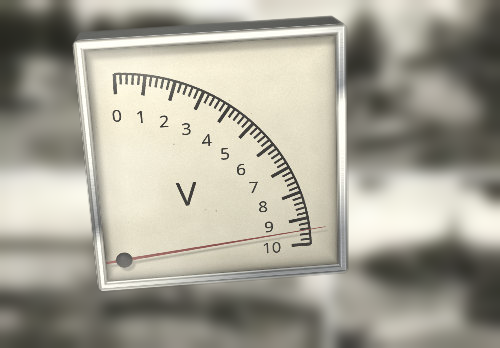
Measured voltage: 9.4 V
